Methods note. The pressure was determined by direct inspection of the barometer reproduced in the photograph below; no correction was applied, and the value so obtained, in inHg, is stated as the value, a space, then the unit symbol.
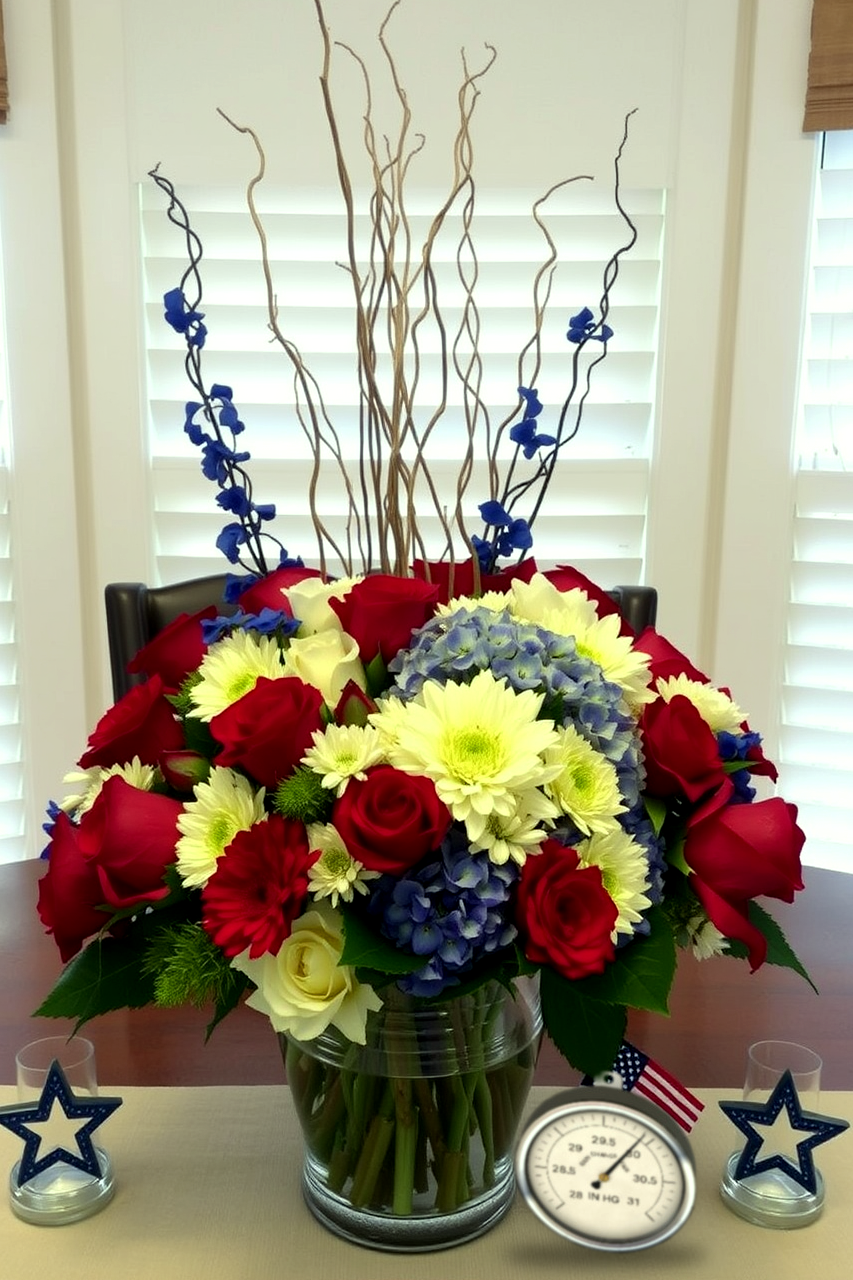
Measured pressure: 29.9 inHg
